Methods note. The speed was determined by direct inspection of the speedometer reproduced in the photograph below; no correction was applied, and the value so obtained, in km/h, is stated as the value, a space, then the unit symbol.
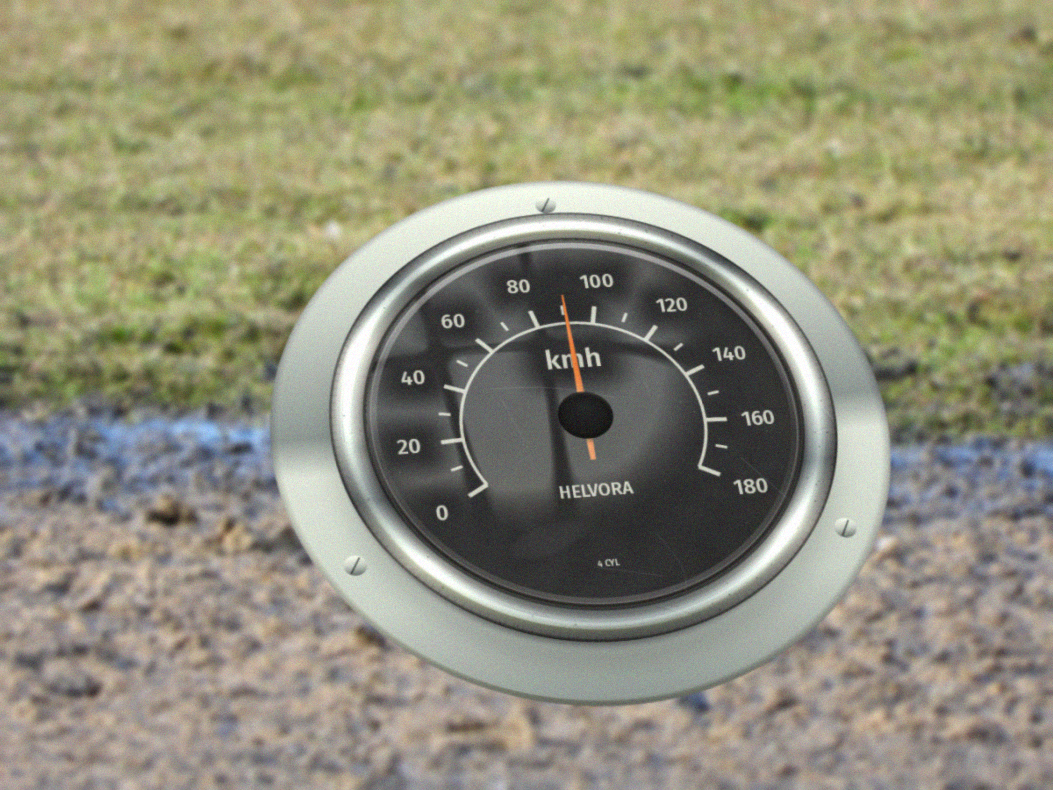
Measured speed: 90 km/h
